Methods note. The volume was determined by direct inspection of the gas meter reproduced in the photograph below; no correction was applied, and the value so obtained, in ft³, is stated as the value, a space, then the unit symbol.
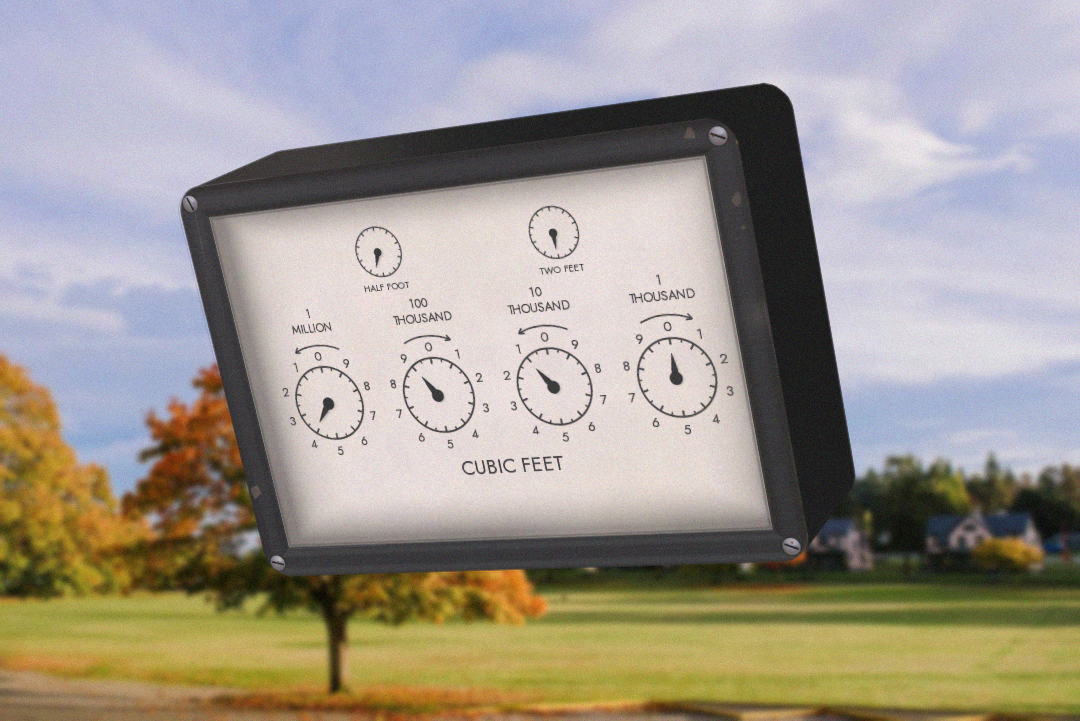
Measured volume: 391000 ft³
